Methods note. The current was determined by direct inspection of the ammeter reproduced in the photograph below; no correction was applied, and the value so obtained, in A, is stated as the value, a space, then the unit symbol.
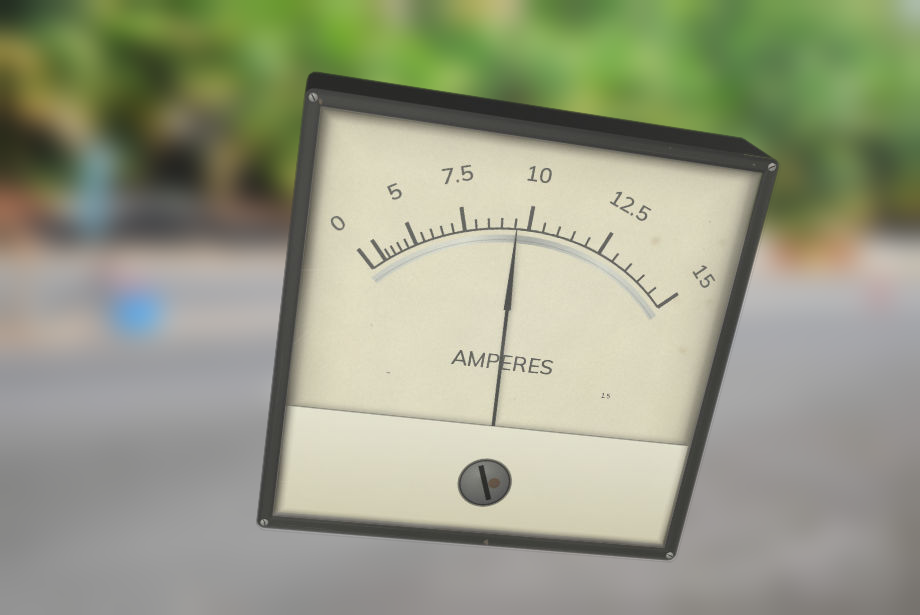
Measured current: 9.5 A
